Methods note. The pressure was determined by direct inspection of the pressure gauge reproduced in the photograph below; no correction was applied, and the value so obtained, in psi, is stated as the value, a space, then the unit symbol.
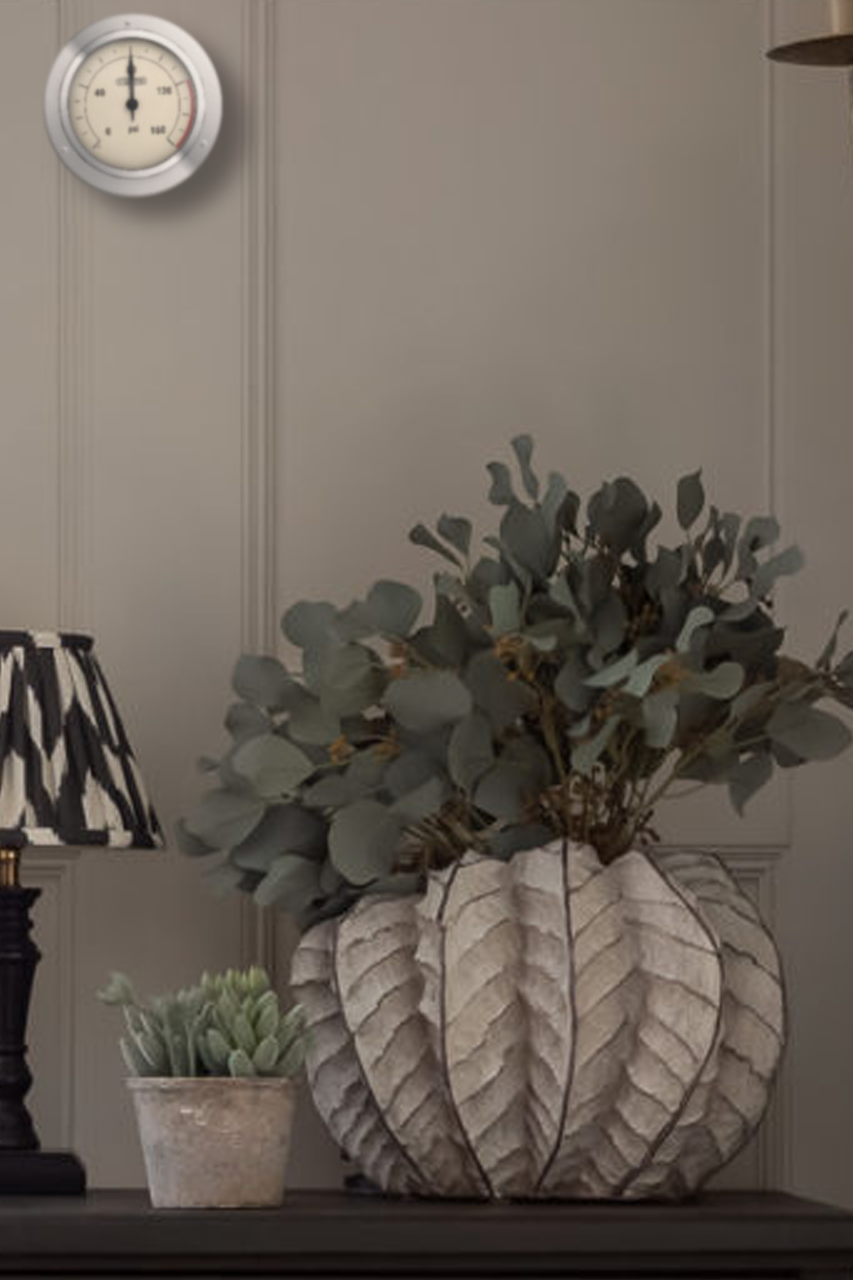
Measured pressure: 80 psi
